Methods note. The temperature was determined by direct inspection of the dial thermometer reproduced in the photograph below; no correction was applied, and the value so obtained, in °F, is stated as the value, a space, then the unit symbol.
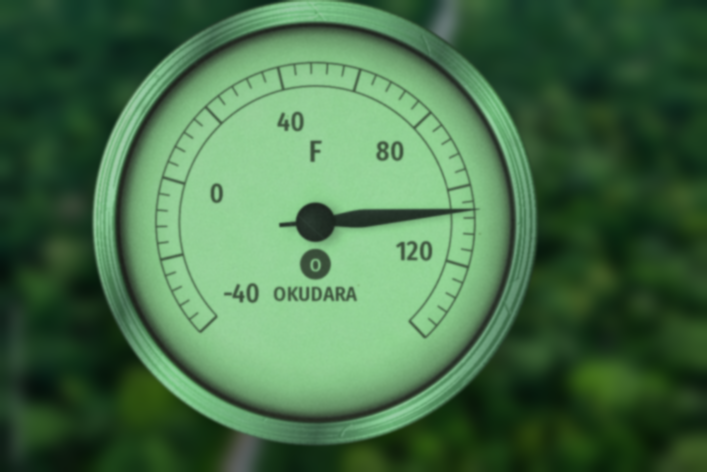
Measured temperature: 106 °F
